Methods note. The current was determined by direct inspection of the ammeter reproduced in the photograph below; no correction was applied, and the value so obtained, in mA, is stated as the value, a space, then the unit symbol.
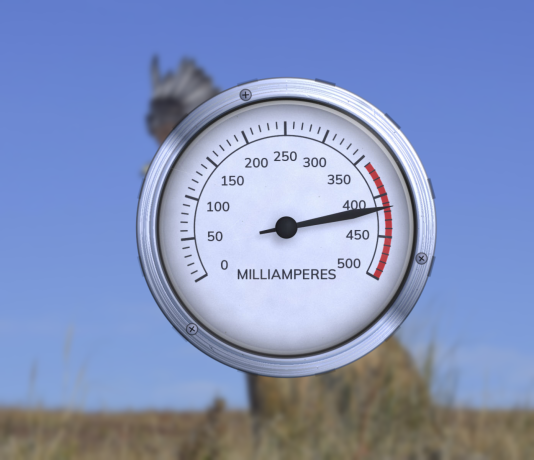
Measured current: 415 mA
